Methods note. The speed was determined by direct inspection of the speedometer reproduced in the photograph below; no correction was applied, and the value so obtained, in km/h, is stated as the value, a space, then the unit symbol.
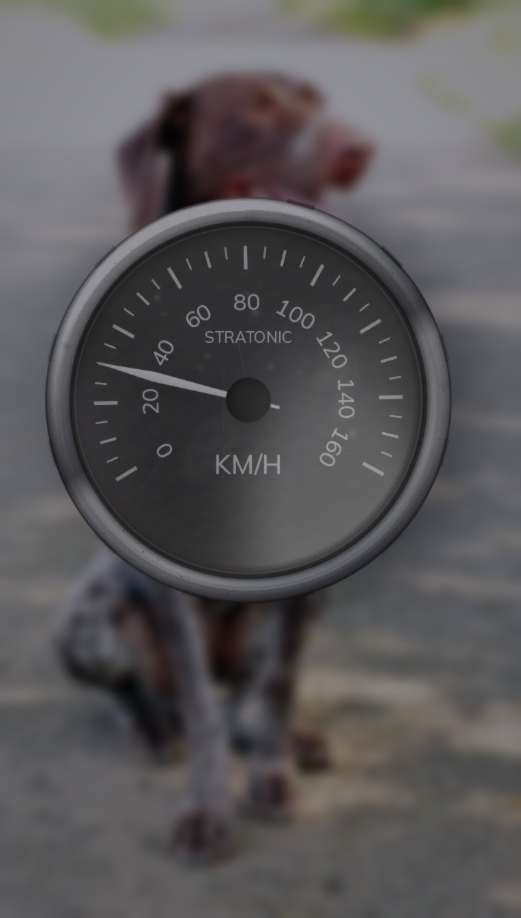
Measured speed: 30 km/h
